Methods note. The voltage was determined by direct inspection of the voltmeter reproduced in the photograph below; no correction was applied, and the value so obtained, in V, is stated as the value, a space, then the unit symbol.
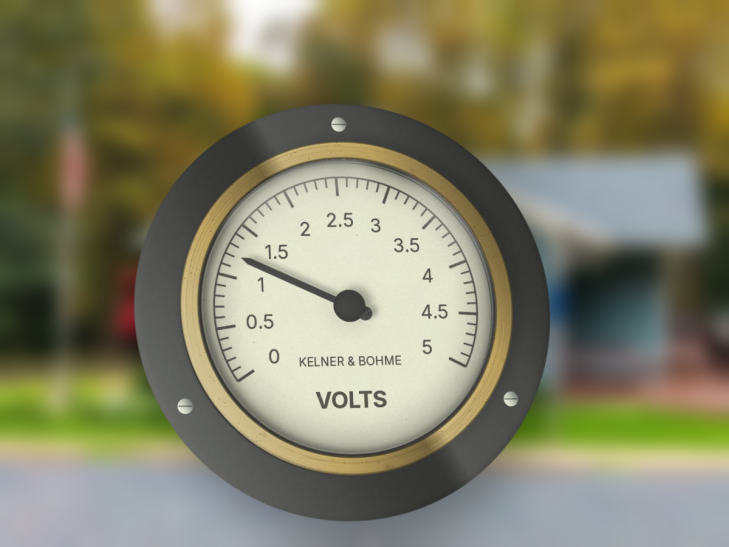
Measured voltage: 1.2 V
